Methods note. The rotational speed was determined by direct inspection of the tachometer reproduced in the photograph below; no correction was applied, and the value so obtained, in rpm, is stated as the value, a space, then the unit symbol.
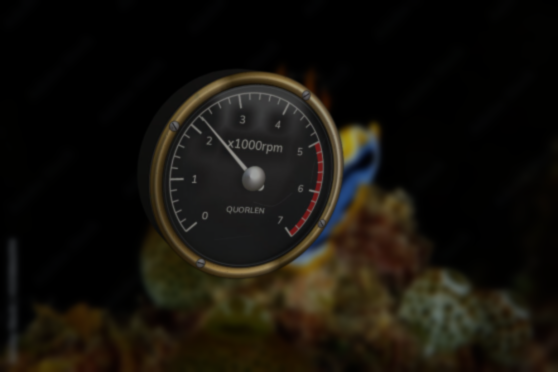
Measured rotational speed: 2200 rpm
